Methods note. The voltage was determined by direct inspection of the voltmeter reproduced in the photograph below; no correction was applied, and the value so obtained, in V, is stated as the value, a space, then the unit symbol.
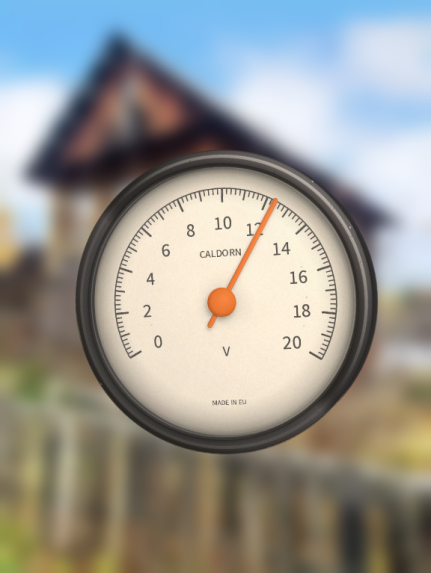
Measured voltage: 12.4 V
